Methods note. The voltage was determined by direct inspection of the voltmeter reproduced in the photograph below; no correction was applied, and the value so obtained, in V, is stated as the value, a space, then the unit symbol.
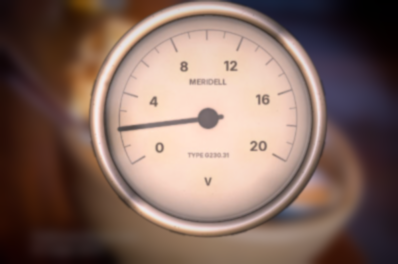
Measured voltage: 2 V
